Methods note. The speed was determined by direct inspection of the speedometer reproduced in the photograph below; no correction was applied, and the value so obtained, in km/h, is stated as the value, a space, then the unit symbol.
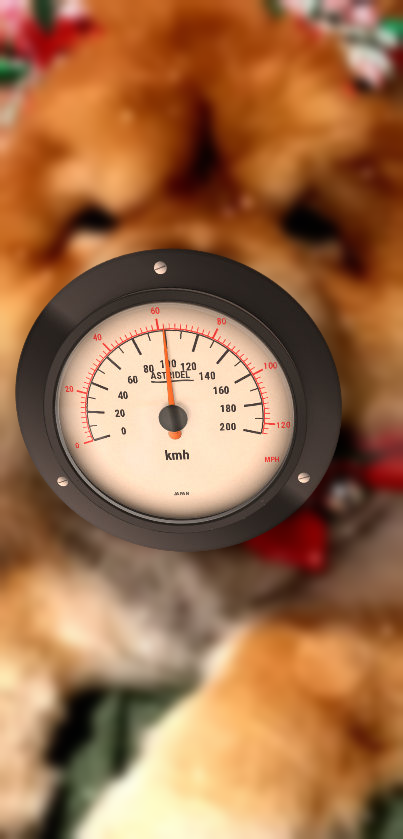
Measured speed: 100 km/h
